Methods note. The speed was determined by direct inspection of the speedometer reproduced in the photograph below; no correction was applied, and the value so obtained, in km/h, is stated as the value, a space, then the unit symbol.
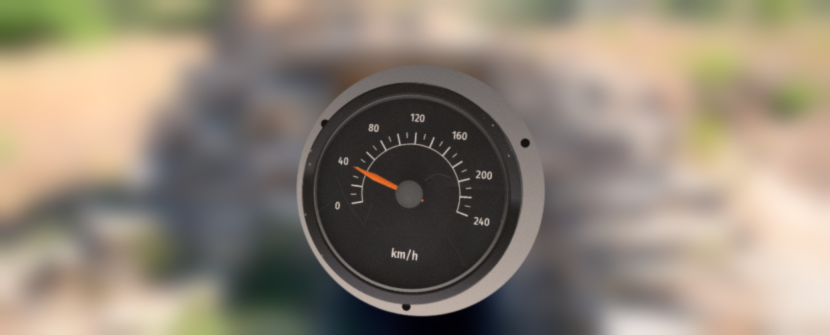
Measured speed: 40 km/h
